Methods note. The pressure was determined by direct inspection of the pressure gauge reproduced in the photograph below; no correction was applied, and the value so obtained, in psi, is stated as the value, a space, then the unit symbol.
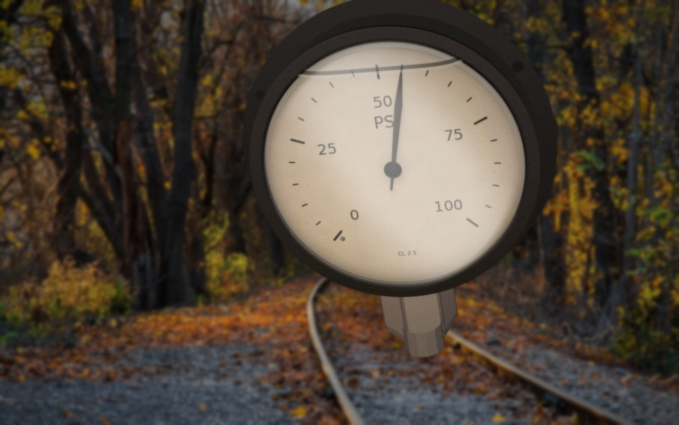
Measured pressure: 55 psi
